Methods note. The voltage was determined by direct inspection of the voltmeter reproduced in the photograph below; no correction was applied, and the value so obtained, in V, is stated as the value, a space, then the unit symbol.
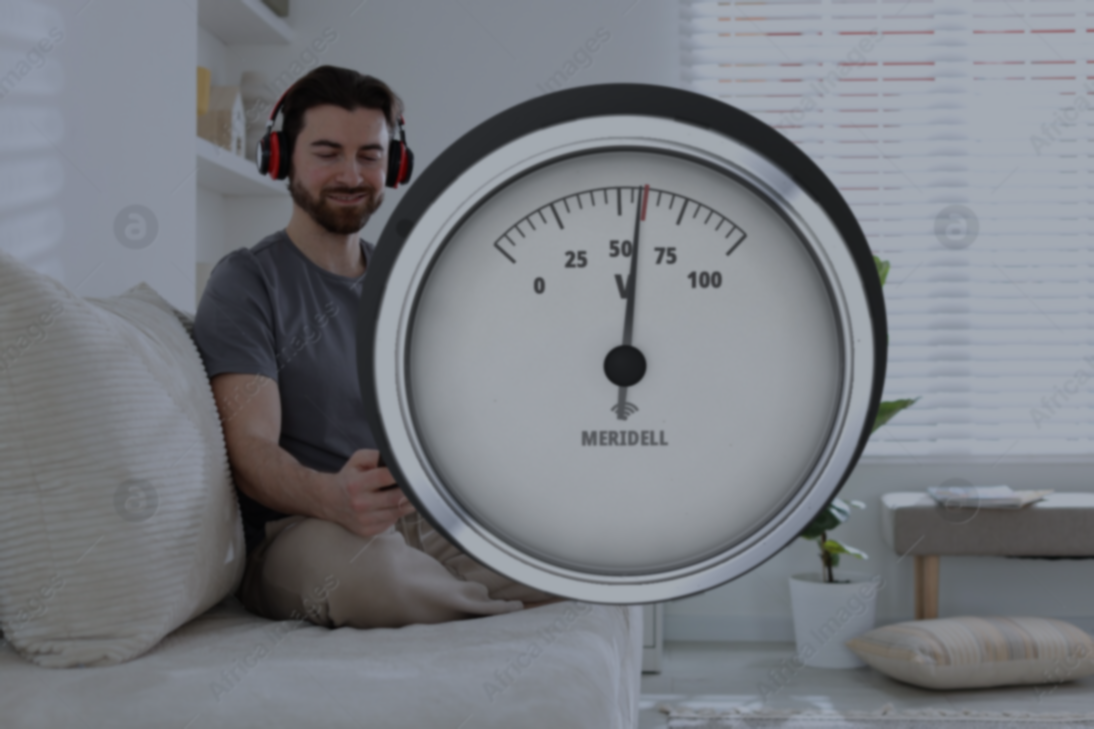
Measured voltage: 57.5 V
